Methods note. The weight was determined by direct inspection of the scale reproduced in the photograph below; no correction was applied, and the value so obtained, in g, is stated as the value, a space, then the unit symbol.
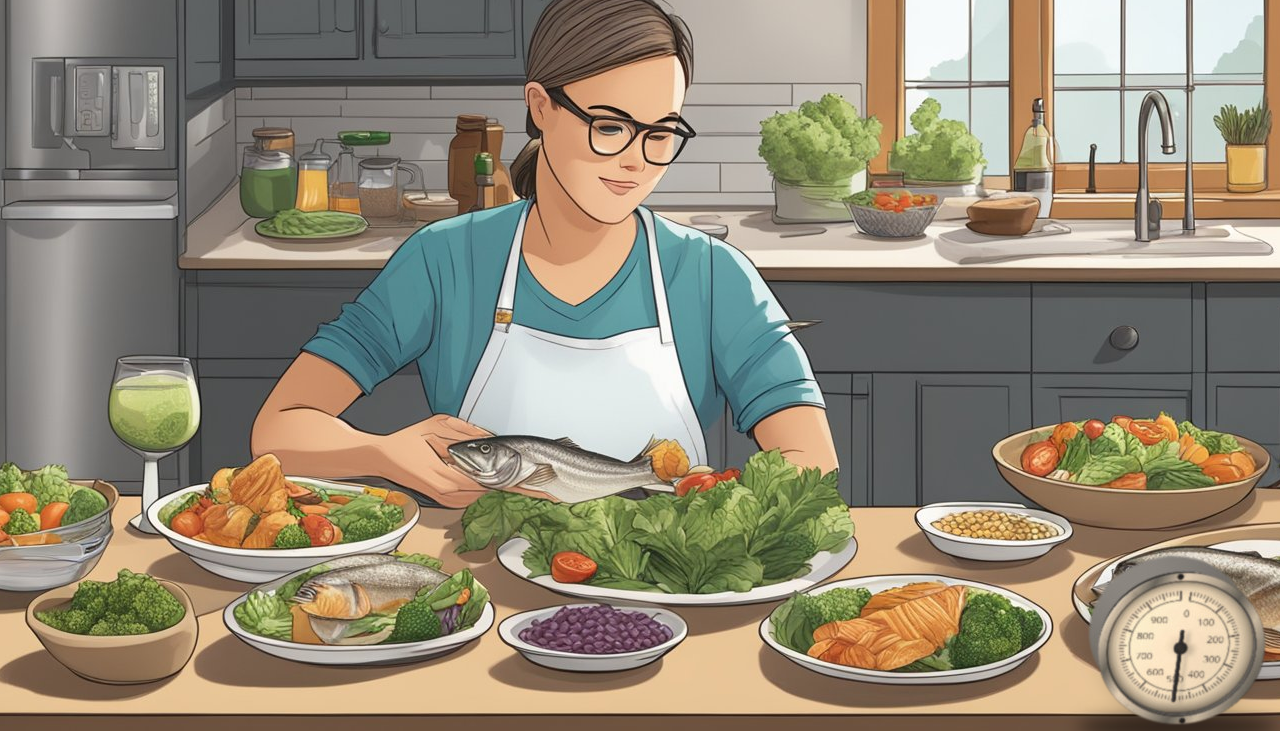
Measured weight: 500 g
